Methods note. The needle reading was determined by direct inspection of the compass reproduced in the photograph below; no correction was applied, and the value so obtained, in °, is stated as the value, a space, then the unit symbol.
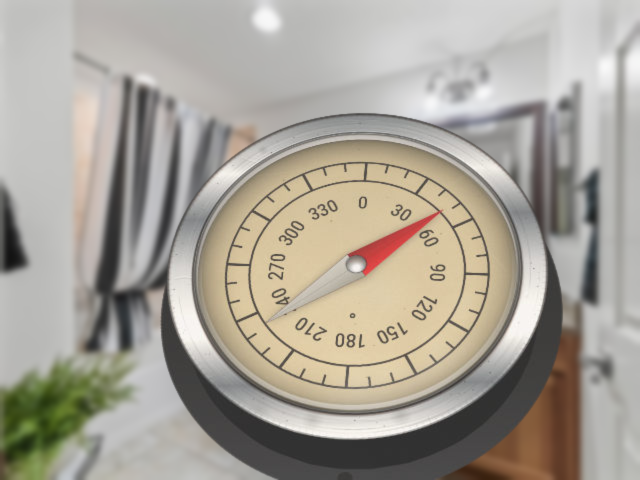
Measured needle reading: 50 °
